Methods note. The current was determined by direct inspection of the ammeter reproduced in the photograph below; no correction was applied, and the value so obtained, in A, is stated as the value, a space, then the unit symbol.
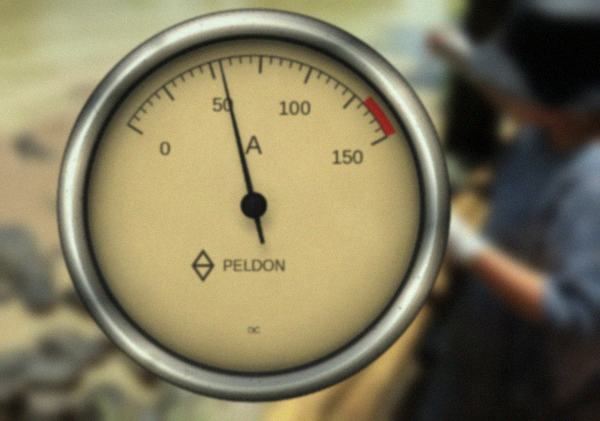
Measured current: 55 A
